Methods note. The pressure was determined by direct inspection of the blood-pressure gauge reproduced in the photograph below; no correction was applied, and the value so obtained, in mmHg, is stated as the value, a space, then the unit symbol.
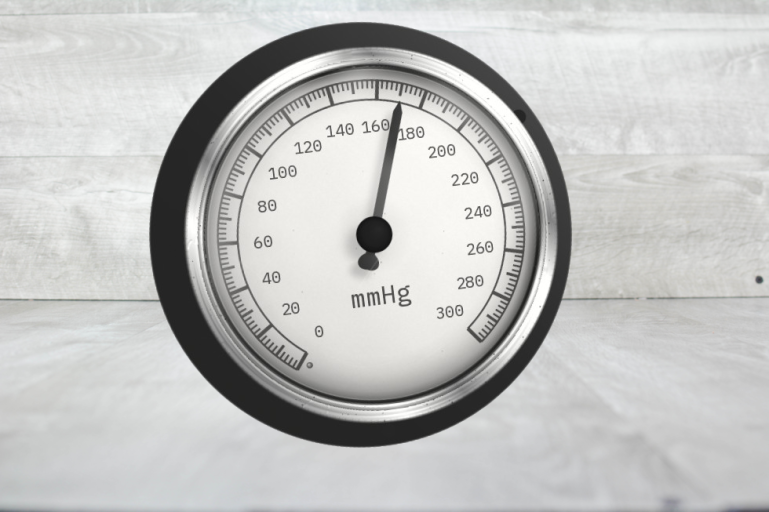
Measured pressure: 170 mmHg
